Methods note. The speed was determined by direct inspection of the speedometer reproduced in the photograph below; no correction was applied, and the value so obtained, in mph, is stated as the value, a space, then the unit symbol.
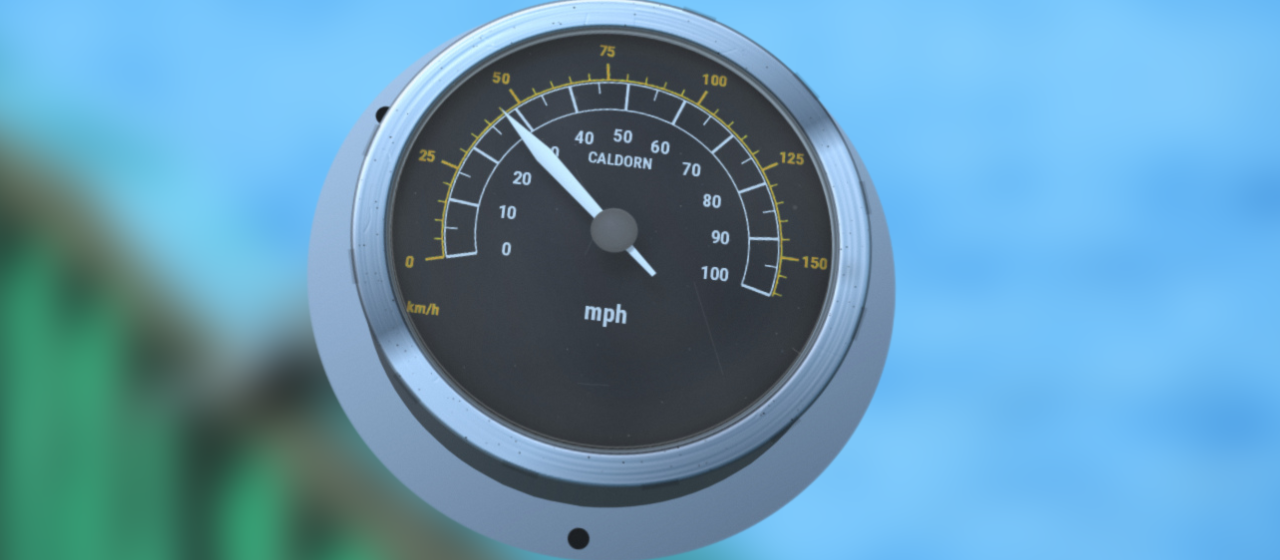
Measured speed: 27.5 mph
